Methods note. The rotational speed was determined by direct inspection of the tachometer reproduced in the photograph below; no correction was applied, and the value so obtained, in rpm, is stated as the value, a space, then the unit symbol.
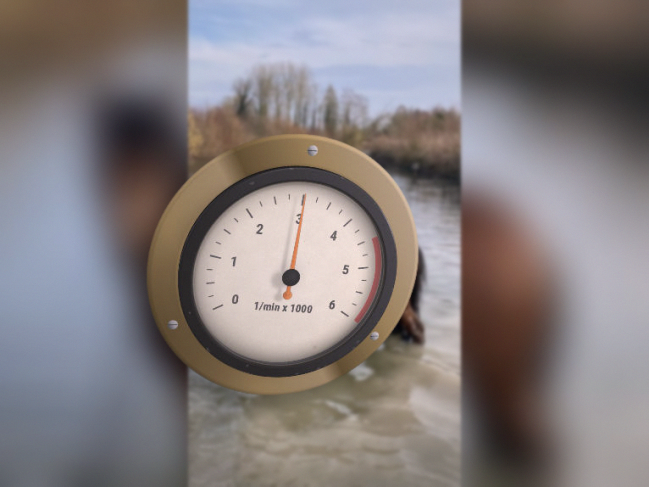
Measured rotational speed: 3000 rpm
